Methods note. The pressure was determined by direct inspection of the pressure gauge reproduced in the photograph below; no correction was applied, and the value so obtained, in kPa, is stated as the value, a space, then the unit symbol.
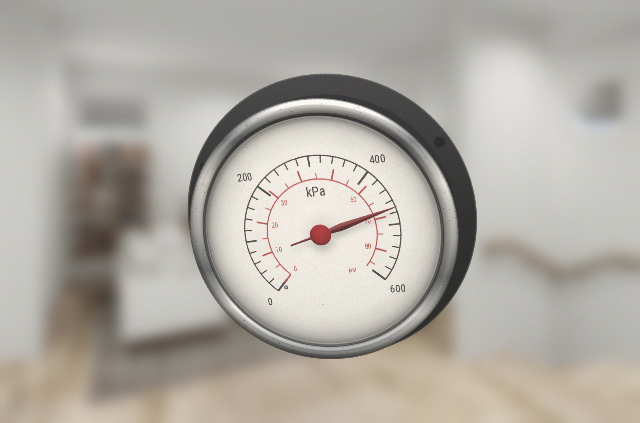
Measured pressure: 470 kPa
